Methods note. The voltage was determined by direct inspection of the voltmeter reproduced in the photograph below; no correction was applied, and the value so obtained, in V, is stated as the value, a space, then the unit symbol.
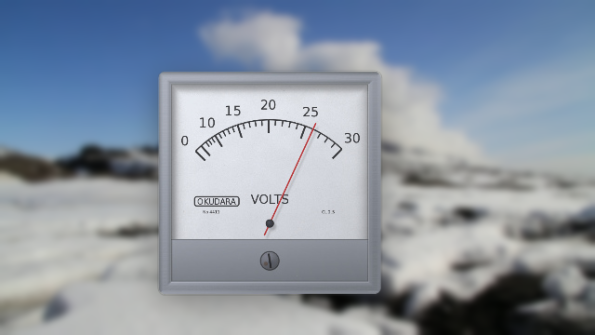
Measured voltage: 26 V
